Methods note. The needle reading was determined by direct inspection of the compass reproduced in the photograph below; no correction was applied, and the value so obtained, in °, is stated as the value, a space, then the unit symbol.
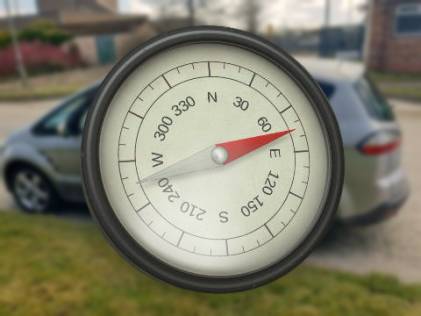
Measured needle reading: 75 °
